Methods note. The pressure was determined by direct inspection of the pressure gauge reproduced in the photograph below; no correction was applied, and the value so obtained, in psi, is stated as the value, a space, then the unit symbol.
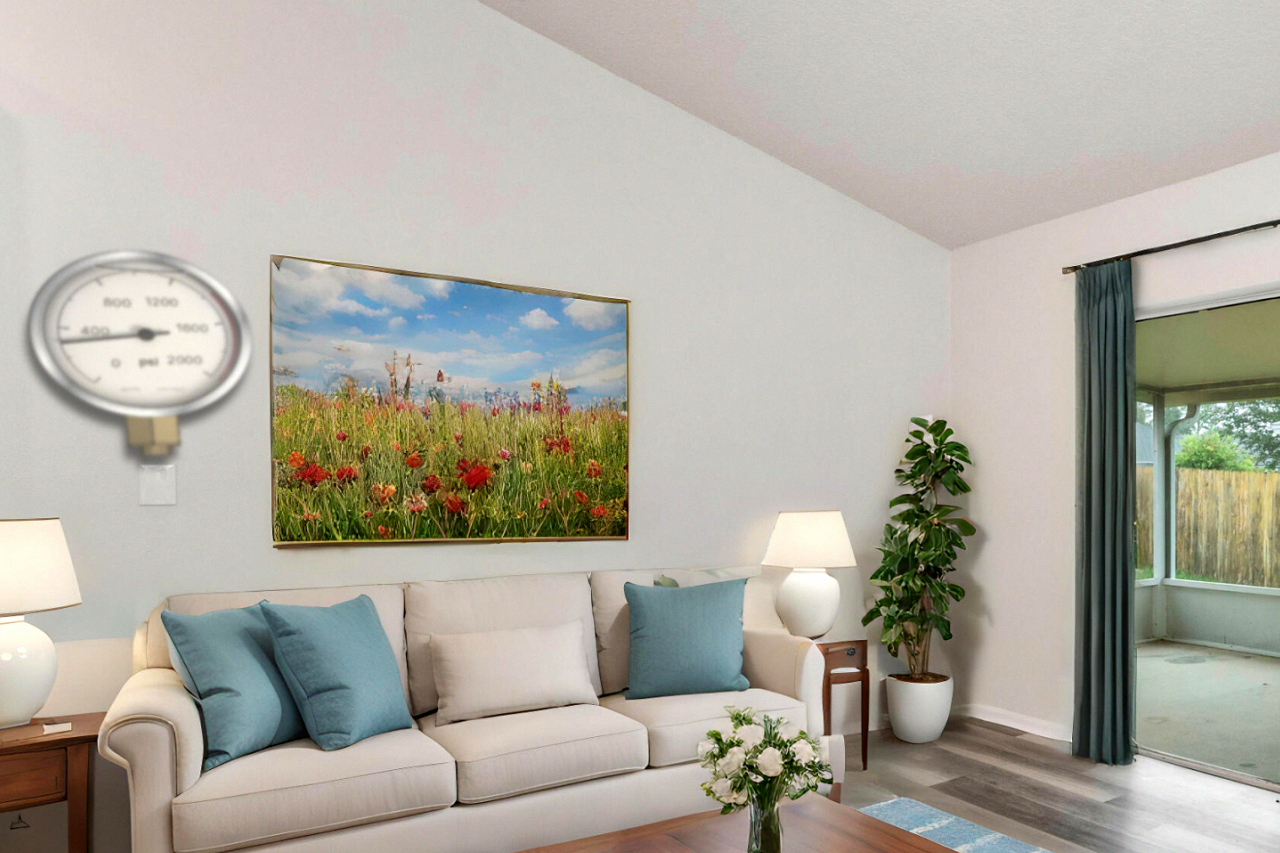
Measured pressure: 300 psi
